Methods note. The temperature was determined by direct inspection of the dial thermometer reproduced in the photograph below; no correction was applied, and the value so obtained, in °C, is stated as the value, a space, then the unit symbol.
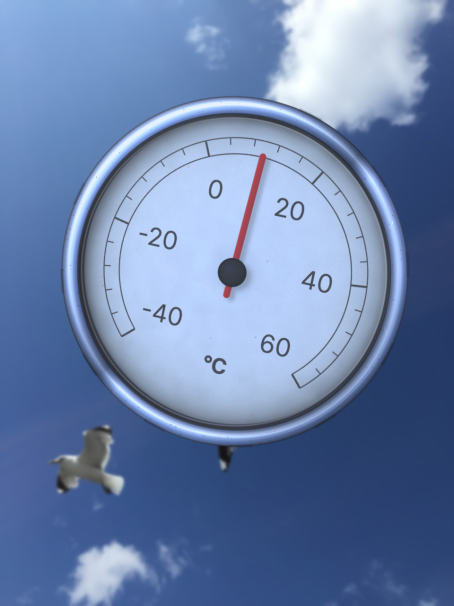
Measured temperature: 10 °C
